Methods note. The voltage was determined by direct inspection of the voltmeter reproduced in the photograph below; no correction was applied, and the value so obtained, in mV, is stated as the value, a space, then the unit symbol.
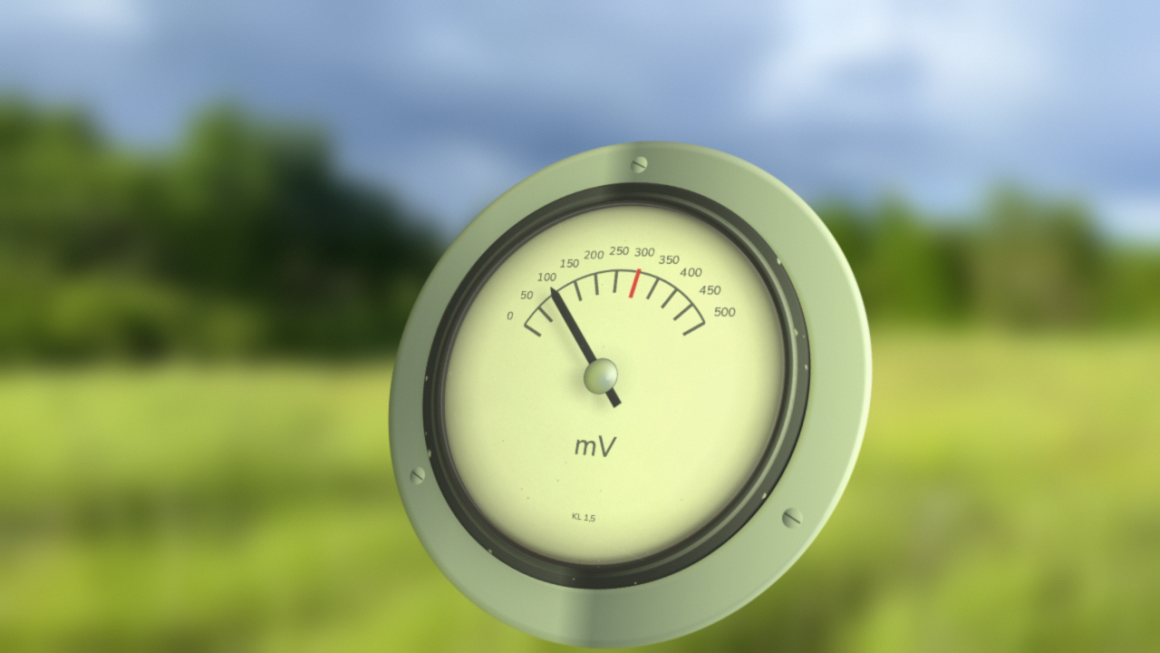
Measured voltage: 100 mV
